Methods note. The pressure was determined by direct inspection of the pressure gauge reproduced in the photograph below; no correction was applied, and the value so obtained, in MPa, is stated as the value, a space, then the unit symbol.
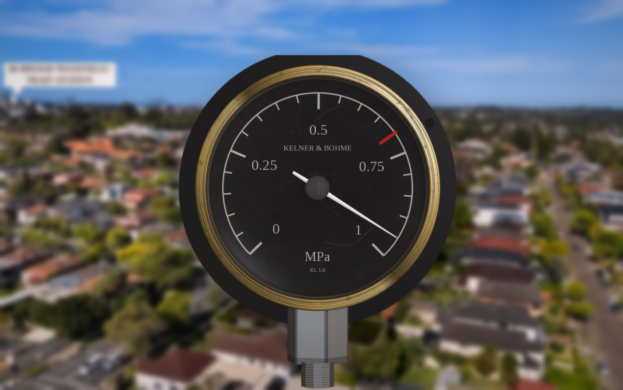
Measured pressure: 0.95 MPa
